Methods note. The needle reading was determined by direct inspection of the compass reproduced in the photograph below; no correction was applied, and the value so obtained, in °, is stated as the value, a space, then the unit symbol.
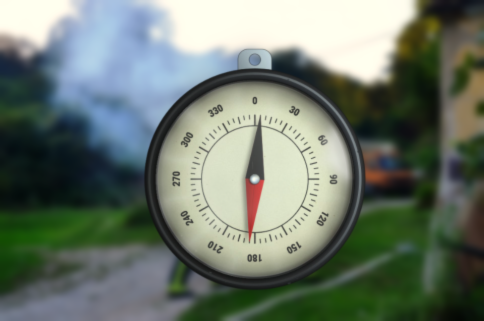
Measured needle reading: 185 °
